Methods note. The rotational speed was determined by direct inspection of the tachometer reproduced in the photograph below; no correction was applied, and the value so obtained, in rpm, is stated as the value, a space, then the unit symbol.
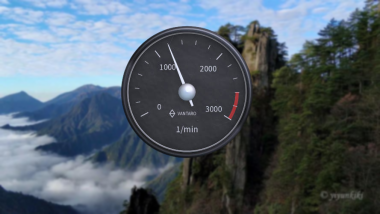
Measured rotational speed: 1200 rpm
